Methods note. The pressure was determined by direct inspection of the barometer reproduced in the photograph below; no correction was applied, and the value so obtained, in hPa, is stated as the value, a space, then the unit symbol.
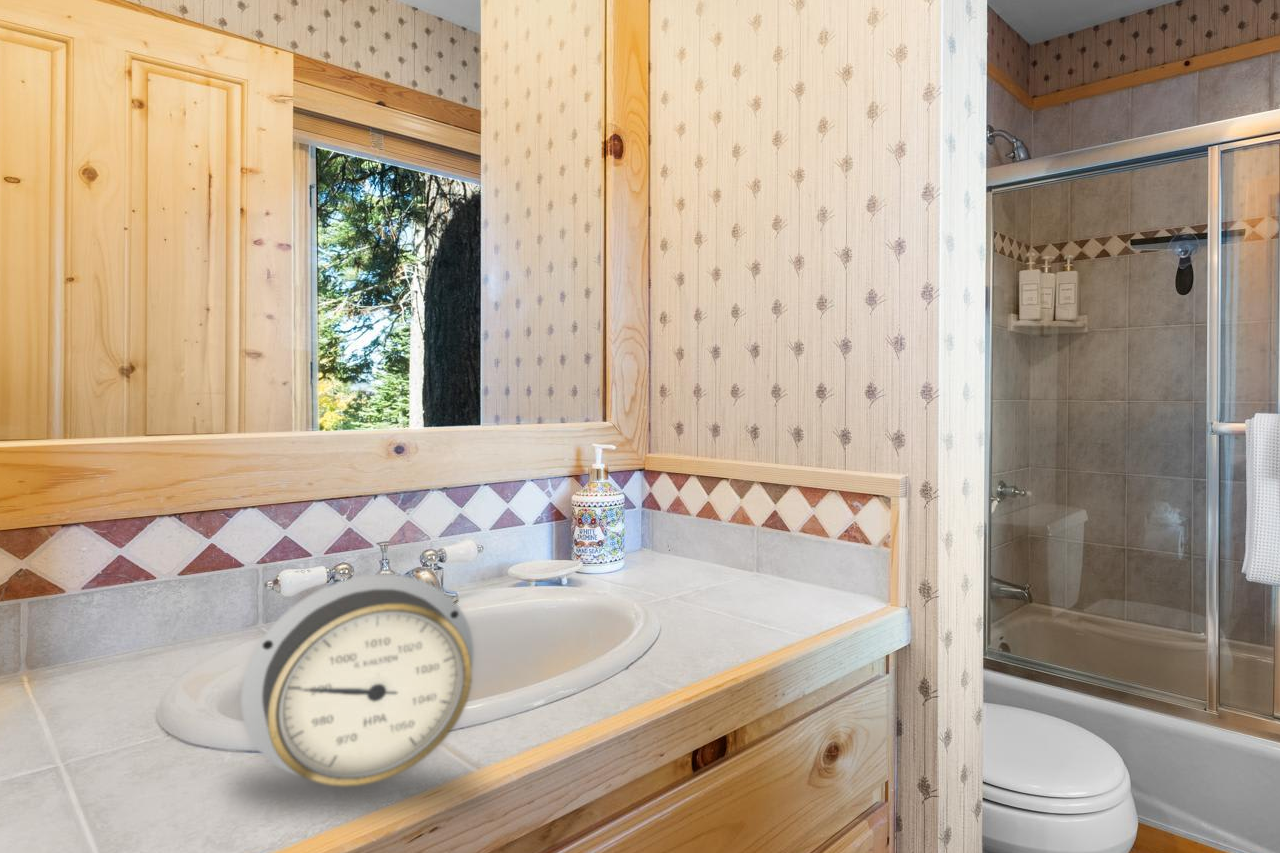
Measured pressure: 990 hPa
